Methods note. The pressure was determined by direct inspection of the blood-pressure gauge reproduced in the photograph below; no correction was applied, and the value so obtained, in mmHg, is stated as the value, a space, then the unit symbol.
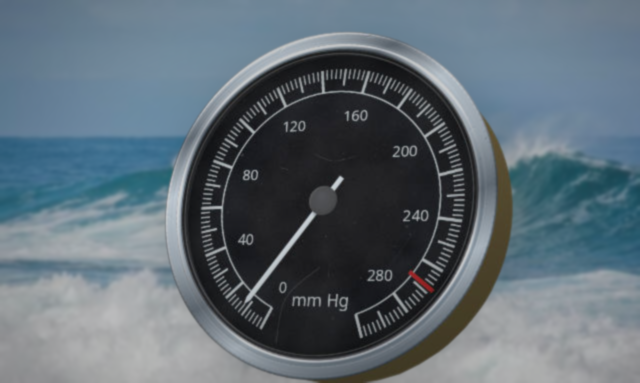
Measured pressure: 10 mmHg
